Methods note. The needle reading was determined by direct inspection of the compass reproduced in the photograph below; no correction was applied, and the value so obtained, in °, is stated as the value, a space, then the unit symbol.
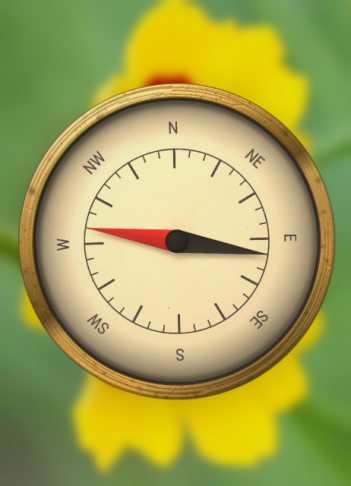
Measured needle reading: 280 °
